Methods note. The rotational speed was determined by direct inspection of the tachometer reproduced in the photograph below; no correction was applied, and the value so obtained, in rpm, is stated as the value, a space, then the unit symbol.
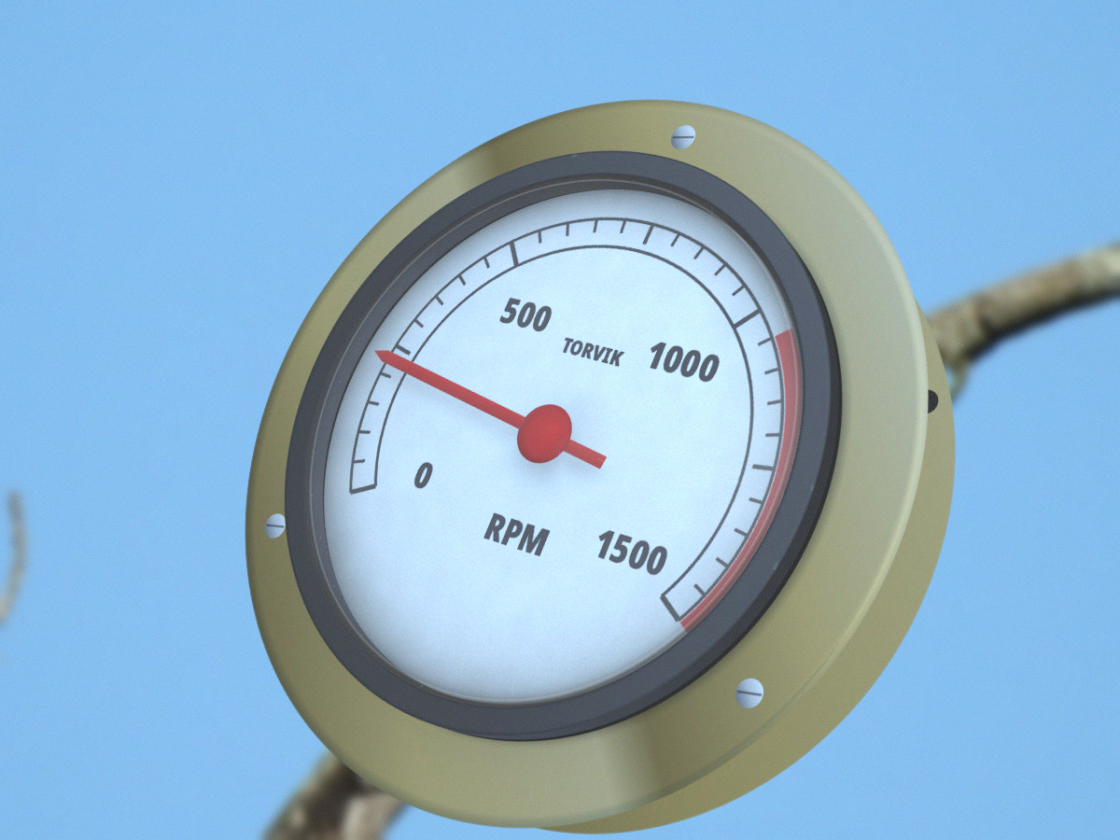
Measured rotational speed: 225 rpm
